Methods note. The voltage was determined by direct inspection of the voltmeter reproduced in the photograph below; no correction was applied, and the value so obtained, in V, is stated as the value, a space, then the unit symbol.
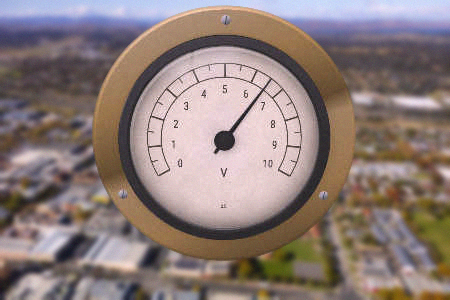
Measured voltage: 6.5 V
